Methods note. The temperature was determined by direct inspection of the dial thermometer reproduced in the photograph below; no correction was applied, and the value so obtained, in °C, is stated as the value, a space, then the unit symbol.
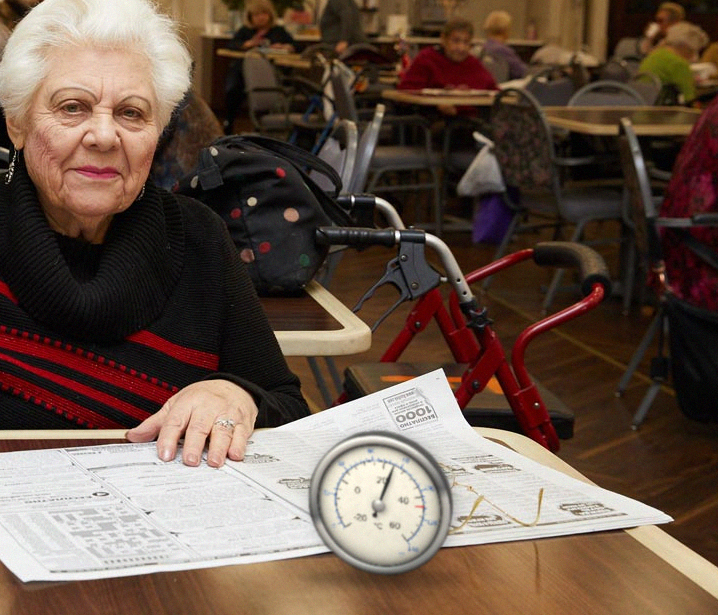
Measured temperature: 24 °C
